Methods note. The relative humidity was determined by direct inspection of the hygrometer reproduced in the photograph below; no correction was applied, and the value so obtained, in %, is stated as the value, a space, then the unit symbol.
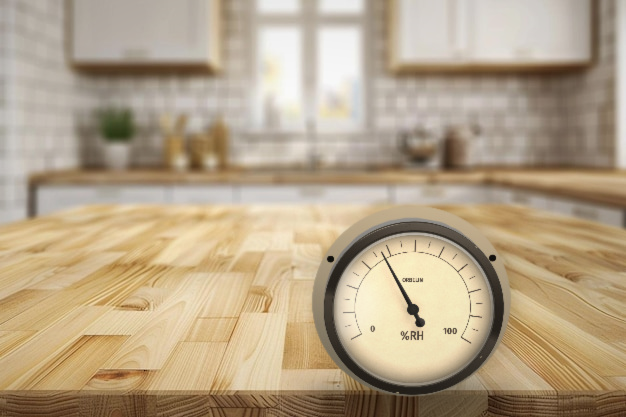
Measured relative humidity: 37.5 %
